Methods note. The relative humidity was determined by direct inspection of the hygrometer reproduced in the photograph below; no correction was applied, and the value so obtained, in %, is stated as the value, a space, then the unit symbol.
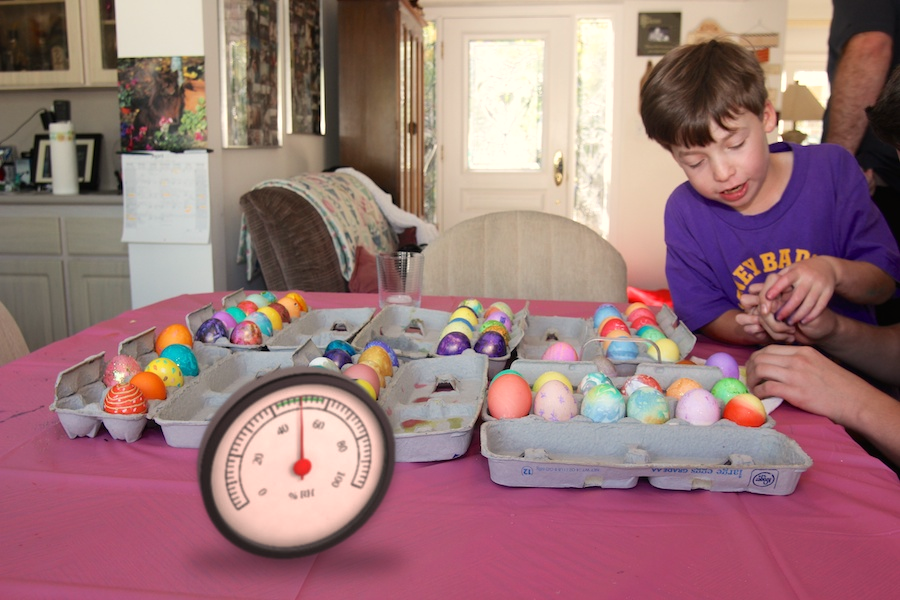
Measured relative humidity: 50 %
